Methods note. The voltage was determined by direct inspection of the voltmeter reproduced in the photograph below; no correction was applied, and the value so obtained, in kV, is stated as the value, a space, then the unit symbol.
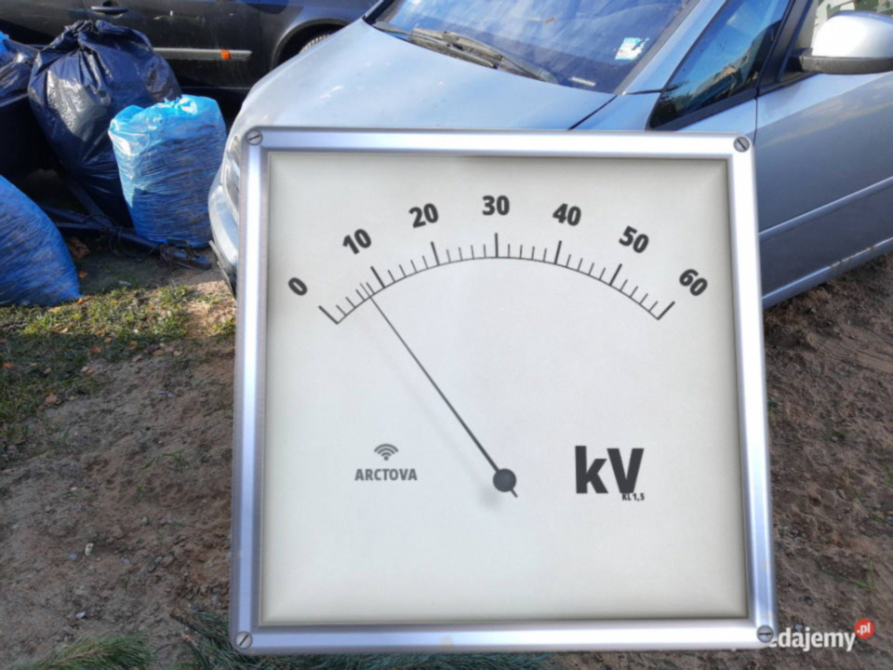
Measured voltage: 7 kV
